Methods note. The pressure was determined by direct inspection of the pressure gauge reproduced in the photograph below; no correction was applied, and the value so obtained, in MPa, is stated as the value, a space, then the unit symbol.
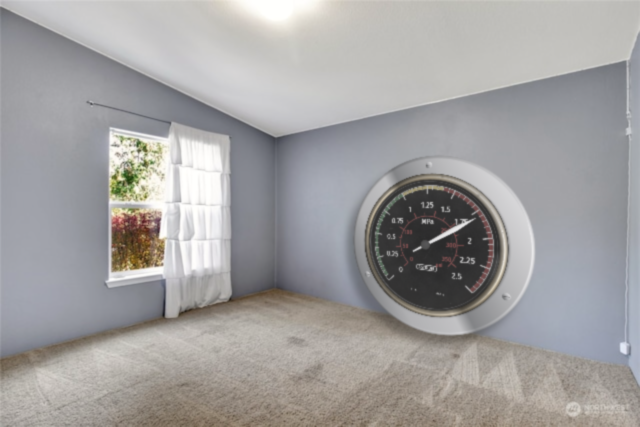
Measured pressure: 1.8 MPa
